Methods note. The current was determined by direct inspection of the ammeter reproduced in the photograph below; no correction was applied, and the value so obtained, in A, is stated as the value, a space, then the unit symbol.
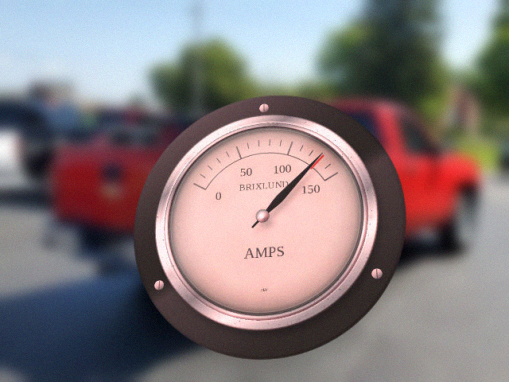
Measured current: 130 A
